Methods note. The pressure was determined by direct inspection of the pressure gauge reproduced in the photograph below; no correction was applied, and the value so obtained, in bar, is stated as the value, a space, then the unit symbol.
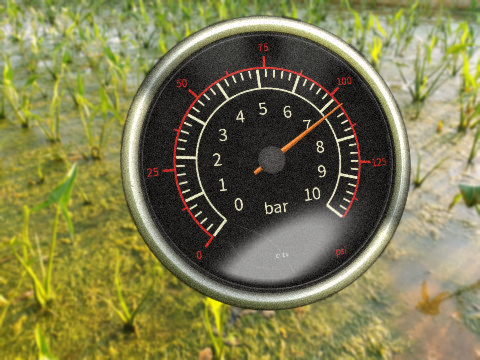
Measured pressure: 7.2 bar
